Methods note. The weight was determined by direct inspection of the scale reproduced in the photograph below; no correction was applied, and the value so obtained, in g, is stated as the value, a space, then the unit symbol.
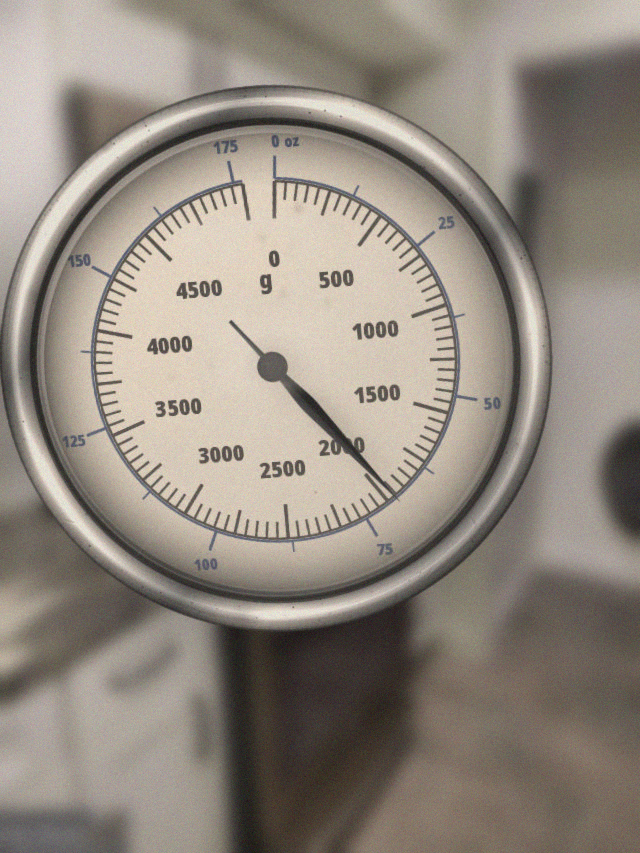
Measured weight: 1950 g
